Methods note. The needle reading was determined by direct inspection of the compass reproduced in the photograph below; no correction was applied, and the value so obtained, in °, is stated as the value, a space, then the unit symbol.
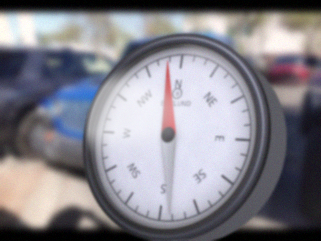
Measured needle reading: 350 °
